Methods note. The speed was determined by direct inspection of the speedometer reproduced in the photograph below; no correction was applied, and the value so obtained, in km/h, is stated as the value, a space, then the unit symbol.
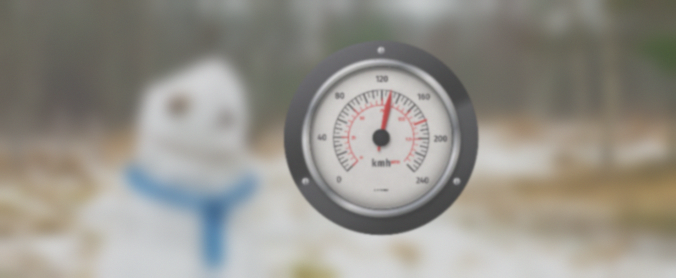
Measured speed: 130 km/h
